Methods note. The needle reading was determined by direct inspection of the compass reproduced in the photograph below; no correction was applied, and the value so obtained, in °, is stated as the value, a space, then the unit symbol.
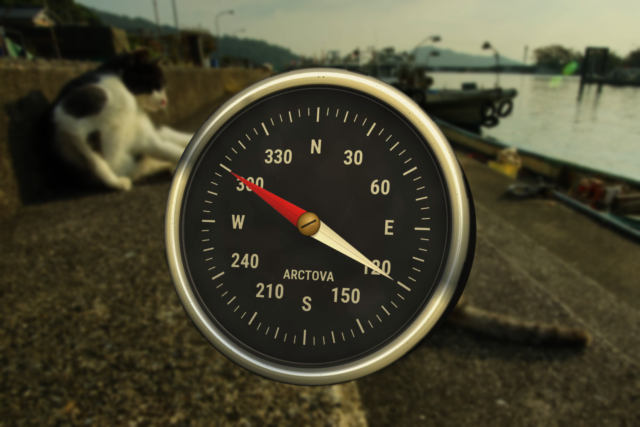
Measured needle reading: 300 °
